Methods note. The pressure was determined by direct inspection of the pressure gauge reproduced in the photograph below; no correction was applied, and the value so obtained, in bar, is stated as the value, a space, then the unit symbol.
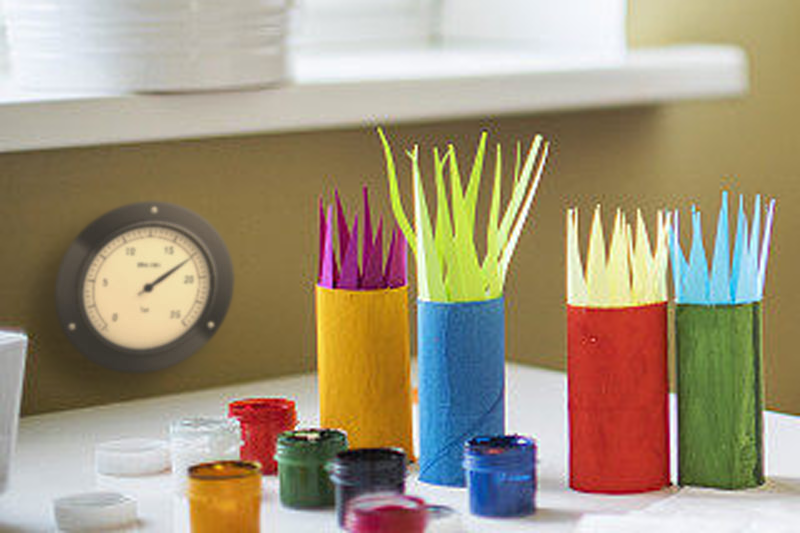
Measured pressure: 17.5 bar
